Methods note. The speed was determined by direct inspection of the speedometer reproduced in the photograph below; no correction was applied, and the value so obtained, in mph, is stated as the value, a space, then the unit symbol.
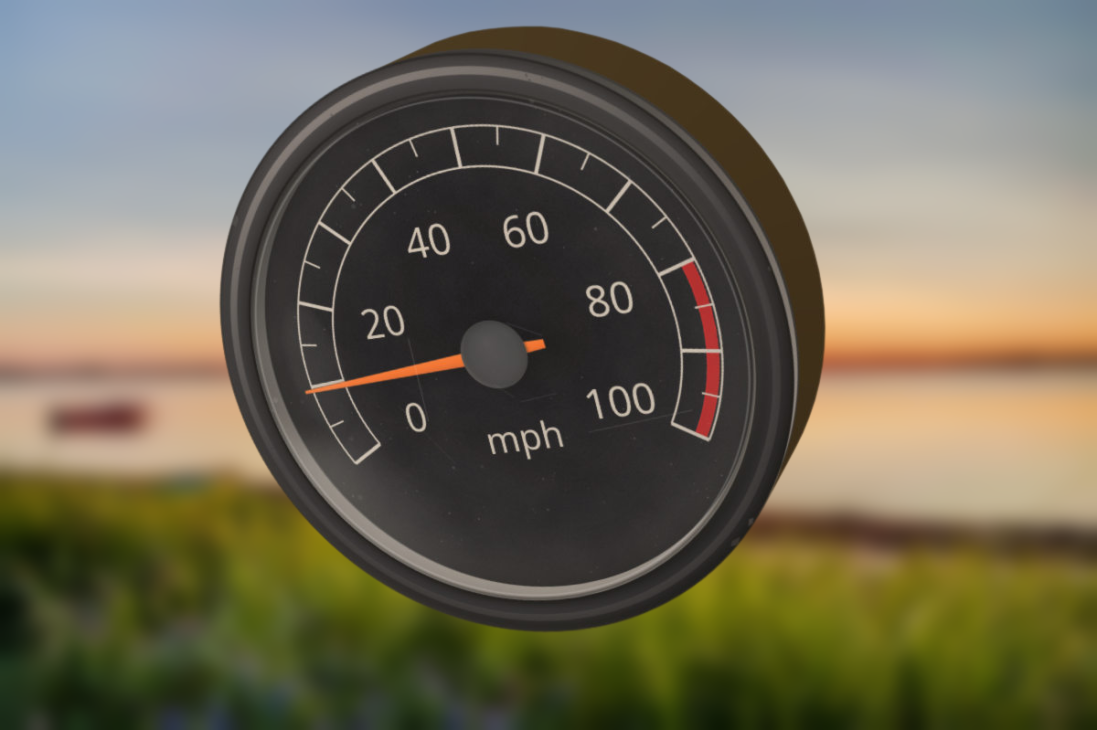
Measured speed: 10 mph
